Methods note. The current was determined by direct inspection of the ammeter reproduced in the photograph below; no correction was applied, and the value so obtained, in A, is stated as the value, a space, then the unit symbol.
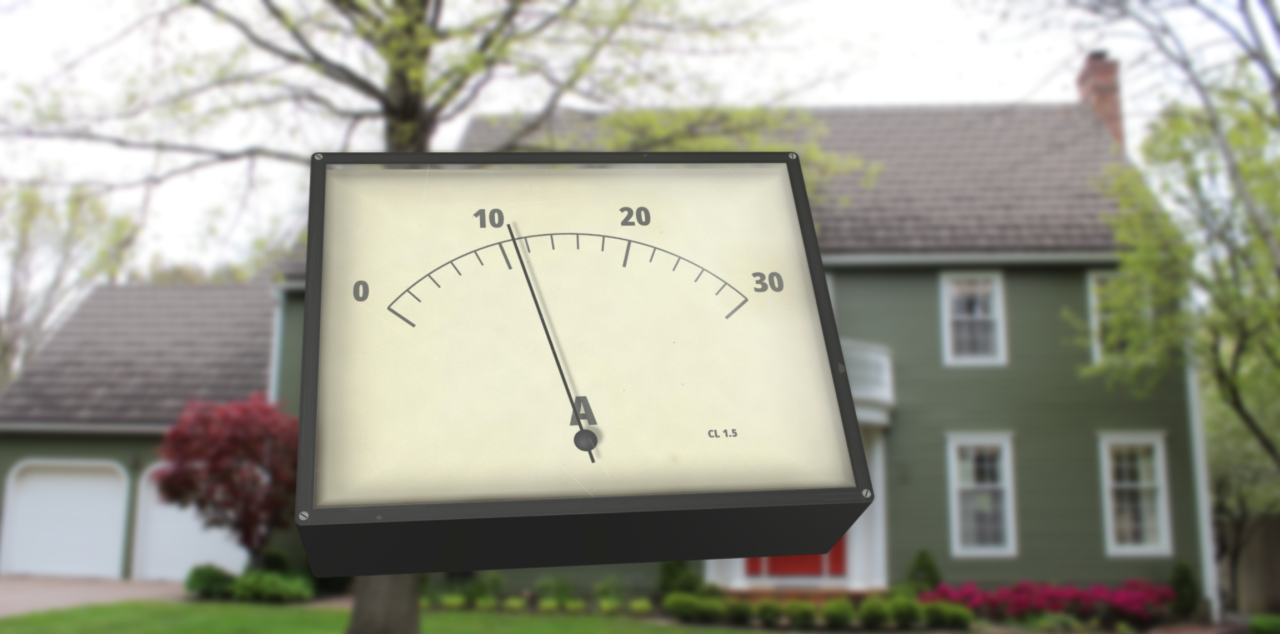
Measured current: 11 A
